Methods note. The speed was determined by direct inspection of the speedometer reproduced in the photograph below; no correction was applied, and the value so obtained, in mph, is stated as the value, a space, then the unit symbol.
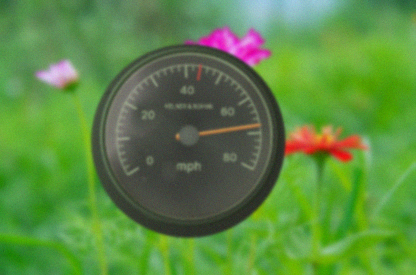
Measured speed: 68 mph
